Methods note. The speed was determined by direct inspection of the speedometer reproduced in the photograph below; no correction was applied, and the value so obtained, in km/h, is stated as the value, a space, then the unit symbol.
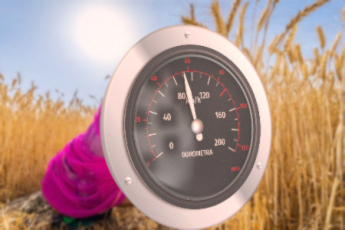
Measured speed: 90 km/h
